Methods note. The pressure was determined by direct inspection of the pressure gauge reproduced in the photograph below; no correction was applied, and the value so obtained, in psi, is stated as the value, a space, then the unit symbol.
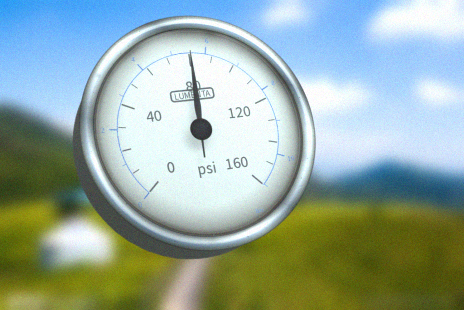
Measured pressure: 80 psi
